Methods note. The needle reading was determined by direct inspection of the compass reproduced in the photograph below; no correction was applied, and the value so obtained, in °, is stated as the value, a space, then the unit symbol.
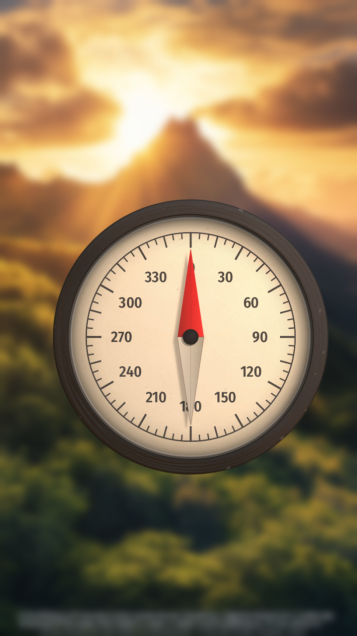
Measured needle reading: 0 °
